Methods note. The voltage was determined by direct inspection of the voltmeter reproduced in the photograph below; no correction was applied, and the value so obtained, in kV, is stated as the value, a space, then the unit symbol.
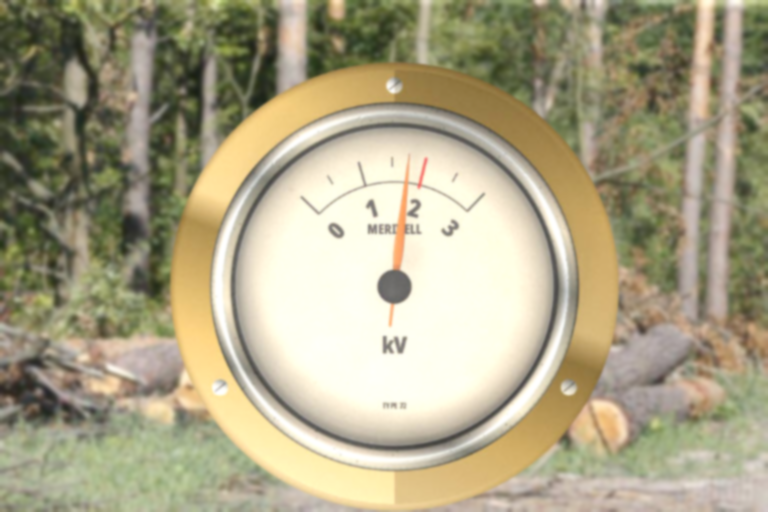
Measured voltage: 1.75 kV
